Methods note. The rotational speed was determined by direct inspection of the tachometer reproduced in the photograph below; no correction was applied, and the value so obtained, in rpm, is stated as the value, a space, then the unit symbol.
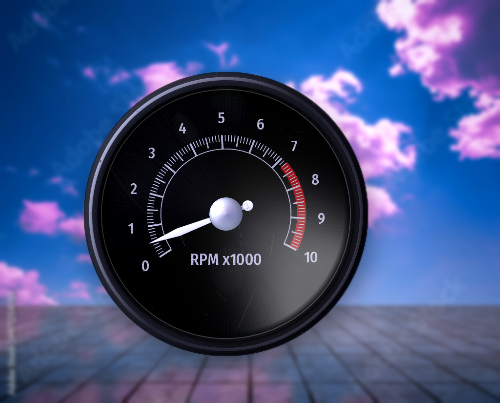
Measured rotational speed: 500 rpm
